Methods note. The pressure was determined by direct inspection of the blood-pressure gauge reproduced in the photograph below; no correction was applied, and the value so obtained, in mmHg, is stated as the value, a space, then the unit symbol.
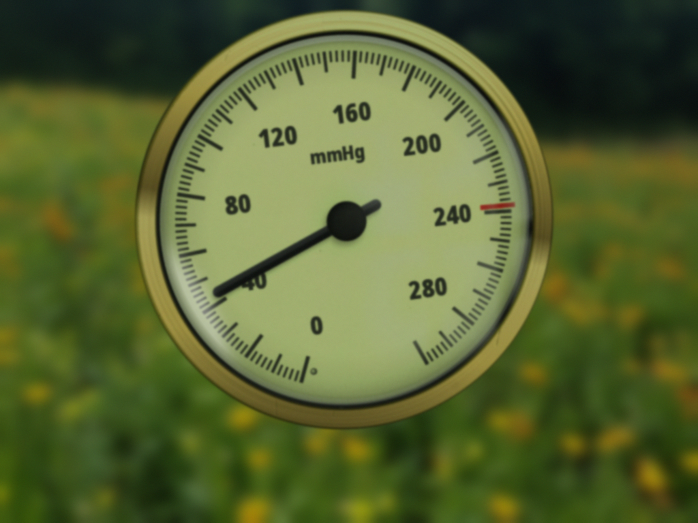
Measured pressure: 44 mmHg
